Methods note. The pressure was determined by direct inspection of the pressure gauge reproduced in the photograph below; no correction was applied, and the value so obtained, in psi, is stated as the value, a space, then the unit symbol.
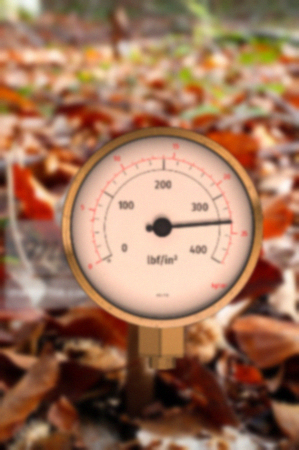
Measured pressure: 340 psi
